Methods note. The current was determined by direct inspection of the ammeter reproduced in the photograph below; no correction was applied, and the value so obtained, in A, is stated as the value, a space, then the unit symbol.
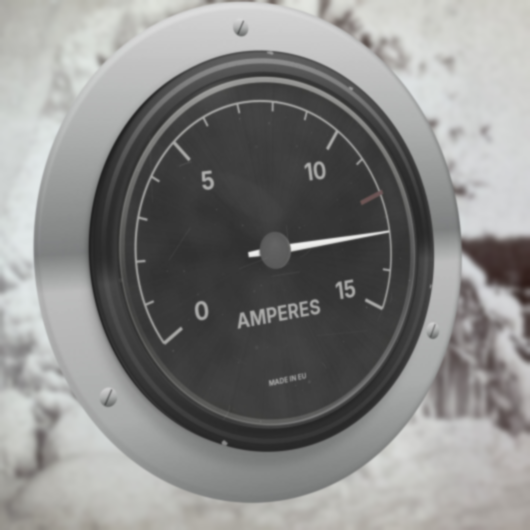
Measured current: 13 A
